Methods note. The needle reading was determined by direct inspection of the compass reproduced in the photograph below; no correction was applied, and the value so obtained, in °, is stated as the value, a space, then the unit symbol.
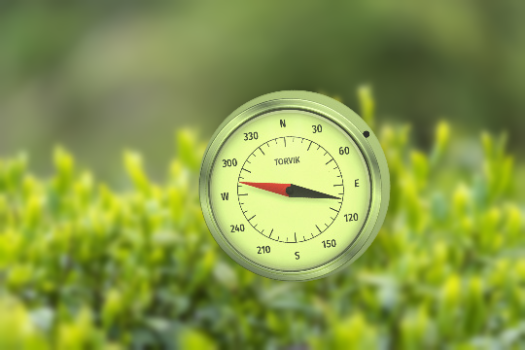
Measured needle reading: 285 °
